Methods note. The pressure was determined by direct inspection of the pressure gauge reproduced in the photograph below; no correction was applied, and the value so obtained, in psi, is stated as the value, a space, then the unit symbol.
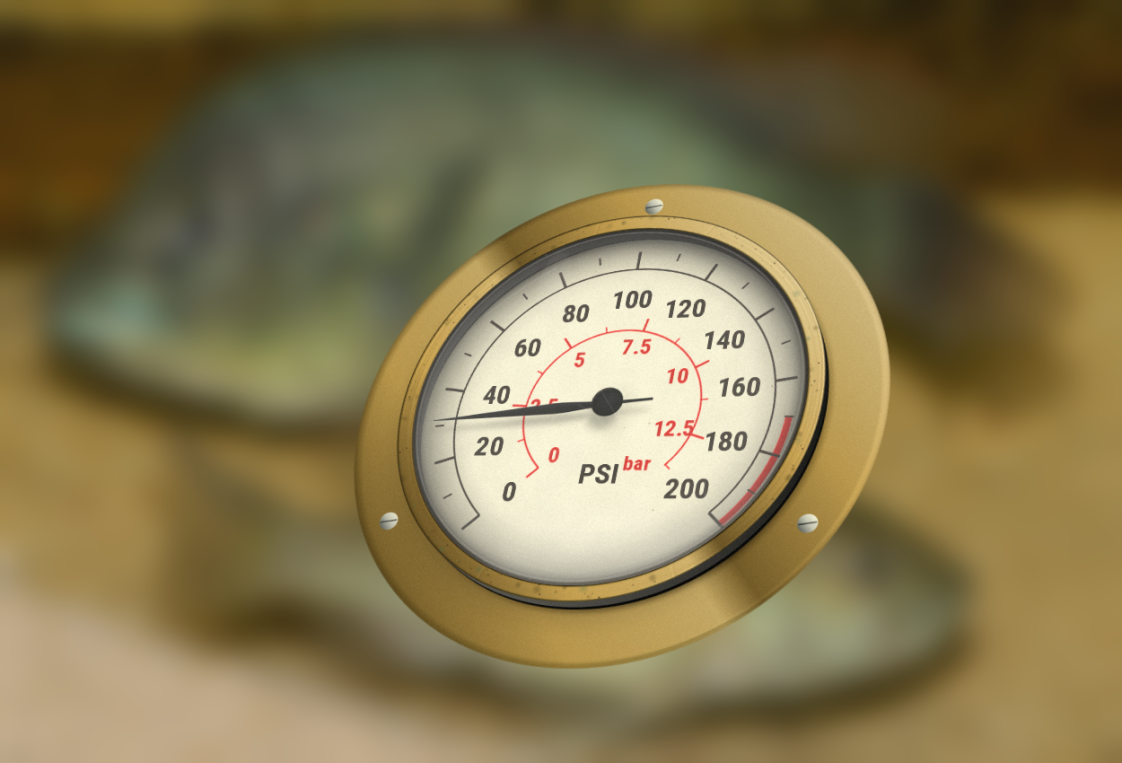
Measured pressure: 30 psi
